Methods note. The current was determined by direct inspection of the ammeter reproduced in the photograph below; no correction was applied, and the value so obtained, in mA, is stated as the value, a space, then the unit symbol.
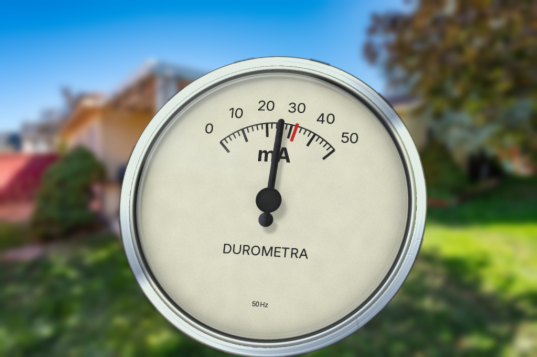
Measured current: 26 mA
